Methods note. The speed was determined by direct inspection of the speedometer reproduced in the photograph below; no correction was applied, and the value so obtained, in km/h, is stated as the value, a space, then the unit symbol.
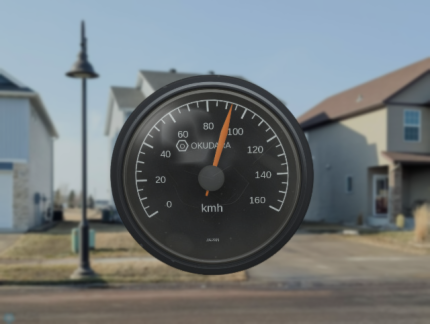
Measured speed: 92.5 km/h
